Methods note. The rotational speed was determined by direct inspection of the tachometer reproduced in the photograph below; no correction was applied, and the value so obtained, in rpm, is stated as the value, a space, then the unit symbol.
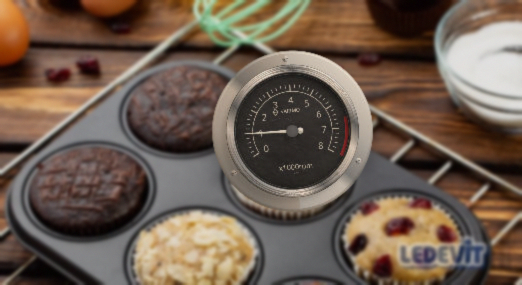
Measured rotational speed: 1000 rpm
